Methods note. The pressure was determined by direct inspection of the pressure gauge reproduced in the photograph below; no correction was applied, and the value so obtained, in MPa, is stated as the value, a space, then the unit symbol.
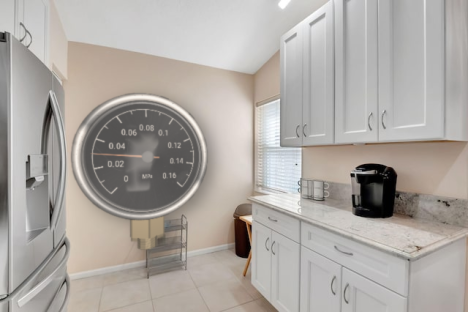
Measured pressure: 0.03 MPa
